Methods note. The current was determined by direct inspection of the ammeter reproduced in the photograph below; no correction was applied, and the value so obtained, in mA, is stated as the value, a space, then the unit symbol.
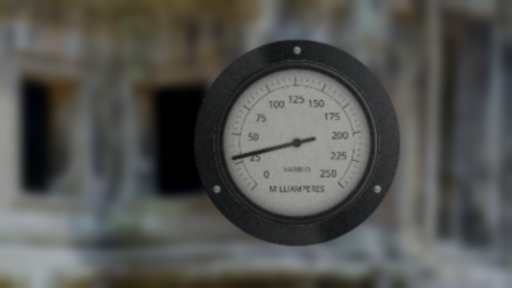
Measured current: 30 mA
